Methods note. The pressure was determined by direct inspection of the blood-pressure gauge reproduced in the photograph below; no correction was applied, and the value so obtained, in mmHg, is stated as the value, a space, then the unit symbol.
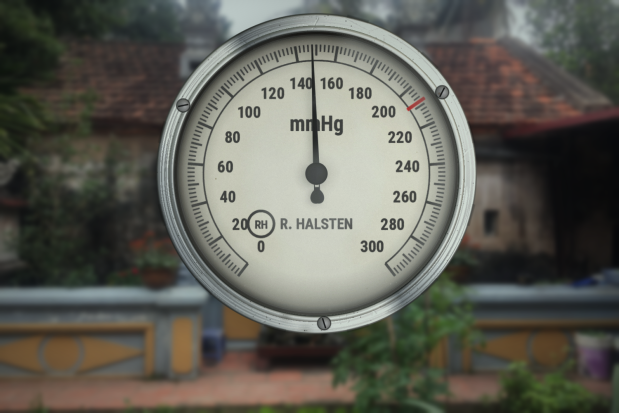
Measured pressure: 148 mmHg
